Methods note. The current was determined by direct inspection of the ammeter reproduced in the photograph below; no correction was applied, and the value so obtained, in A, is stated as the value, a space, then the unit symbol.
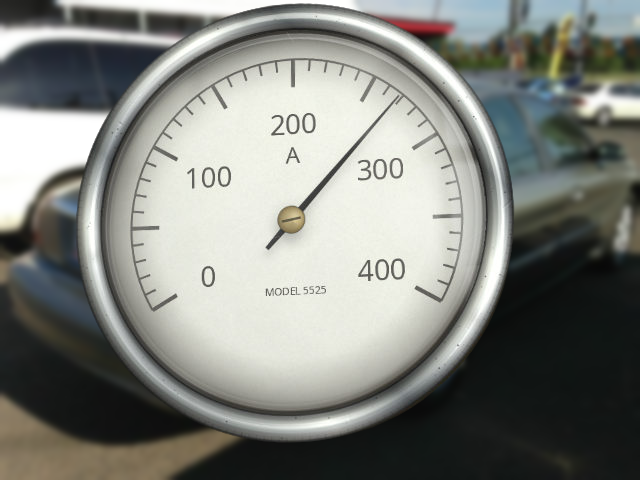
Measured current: 270 A
